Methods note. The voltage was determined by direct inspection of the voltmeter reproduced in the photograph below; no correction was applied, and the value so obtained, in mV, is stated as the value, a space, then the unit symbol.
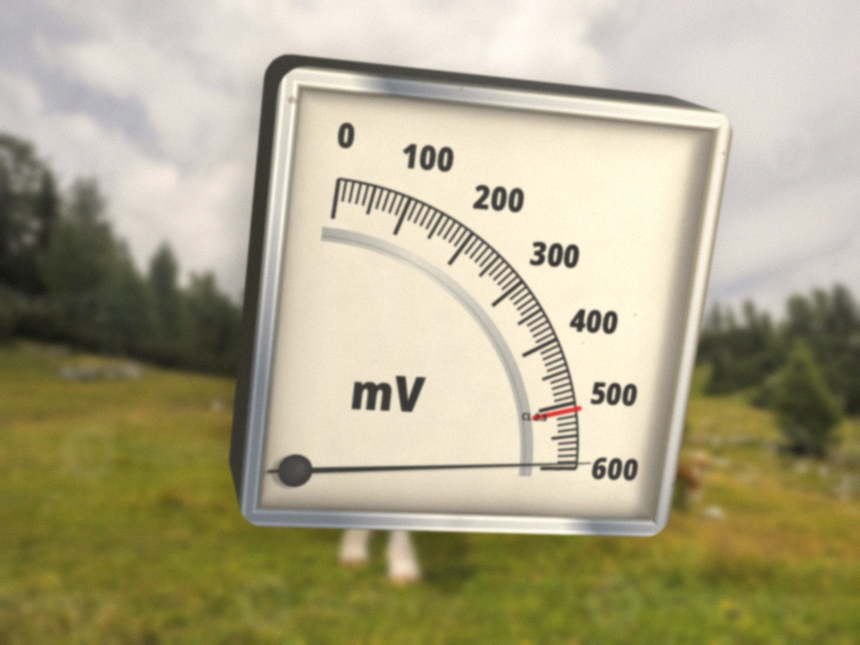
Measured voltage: 590 mV
